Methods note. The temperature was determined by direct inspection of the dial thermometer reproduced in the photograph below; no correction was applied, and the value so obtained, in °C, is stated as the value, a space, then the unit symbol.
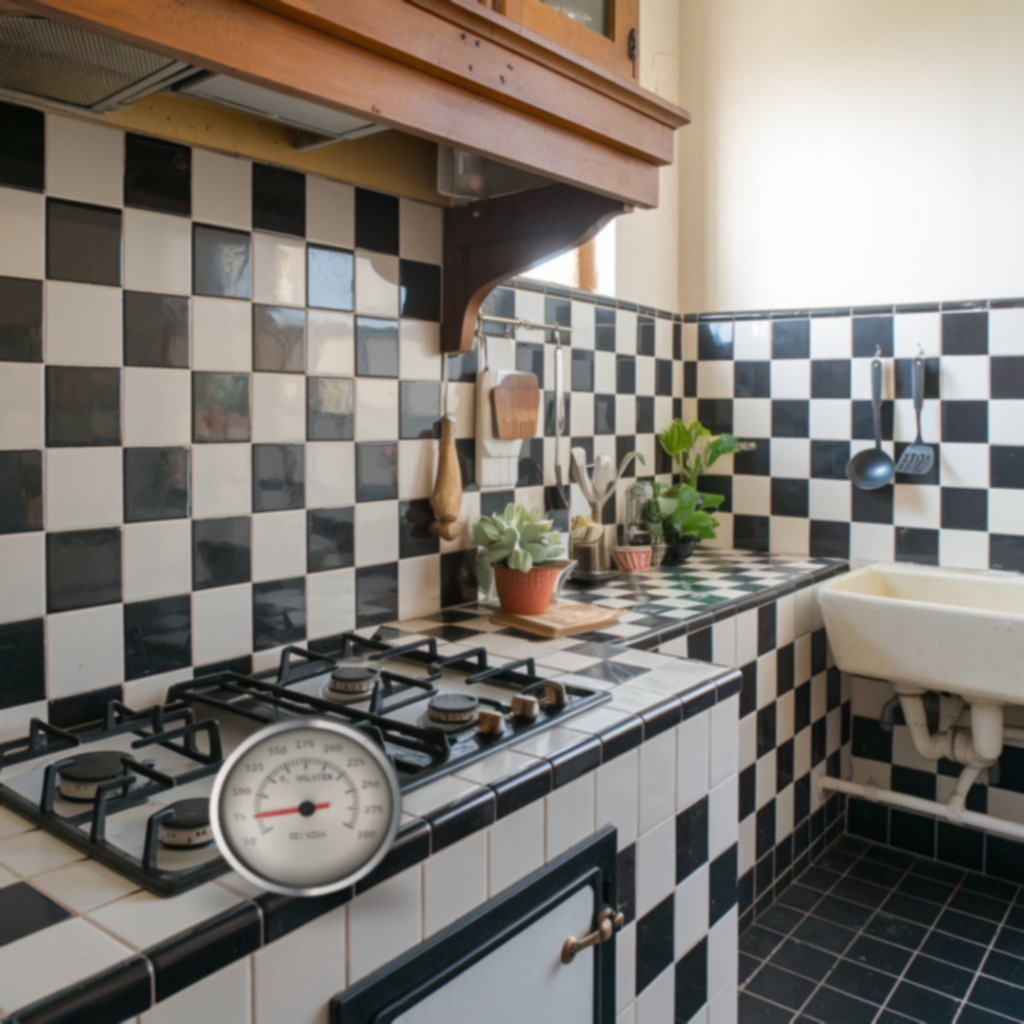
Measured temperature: 75 °C
